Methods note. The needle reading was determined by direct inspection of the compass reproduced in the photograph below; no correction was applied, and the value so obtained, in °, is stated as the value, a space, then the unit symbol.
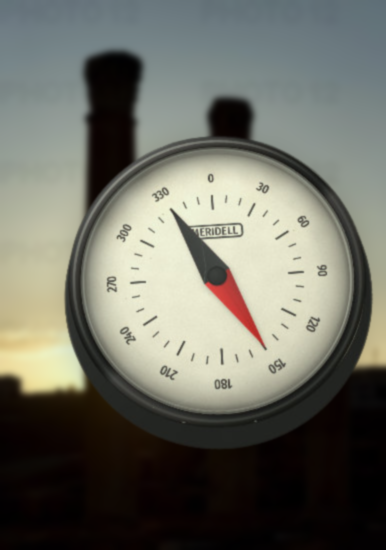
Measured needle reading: 150 °
